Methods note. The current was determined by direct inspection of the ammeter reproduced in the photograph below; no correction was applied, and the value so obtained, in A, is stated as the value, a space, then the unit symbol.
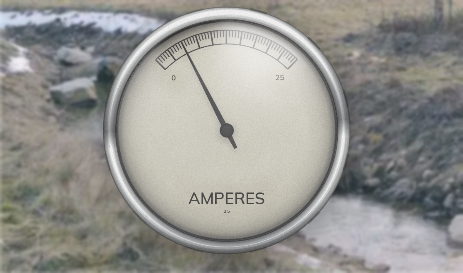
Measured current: 5 A
